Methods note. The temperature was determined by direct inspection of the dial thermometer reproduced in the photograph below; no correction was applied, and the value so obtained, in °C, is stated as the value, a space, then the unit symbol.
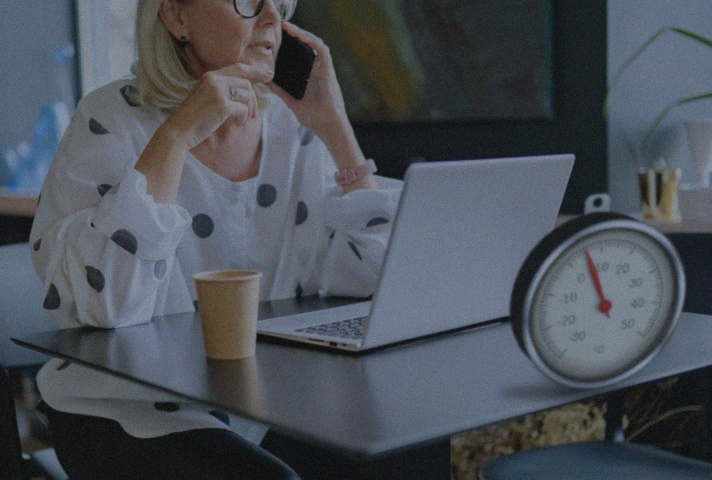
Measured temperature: 5 °C
